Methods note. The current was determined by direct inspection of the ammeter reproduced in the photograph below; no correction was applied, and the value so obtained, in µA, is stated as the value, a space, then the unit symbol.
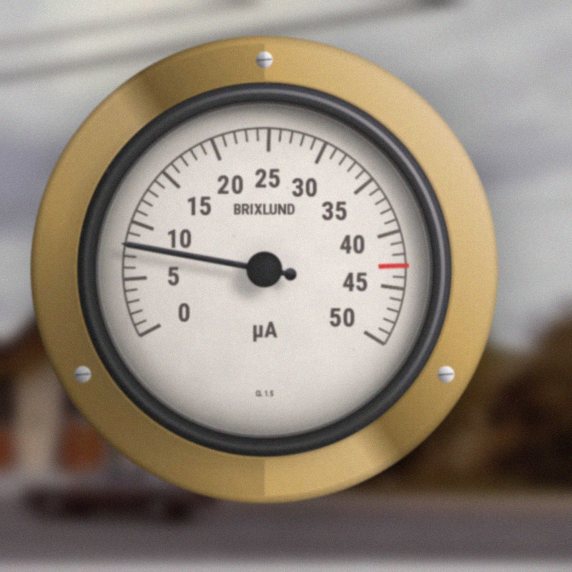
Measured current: 8 µA
